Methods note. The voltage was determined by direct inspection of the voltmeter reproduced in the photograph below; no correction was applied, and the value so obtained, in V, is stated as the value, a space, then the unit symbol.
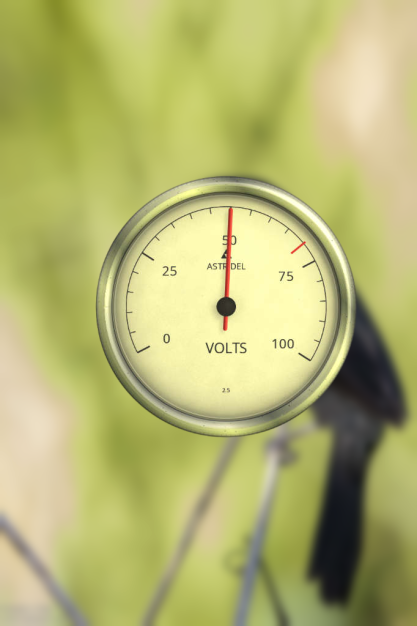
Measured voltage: 50 V
